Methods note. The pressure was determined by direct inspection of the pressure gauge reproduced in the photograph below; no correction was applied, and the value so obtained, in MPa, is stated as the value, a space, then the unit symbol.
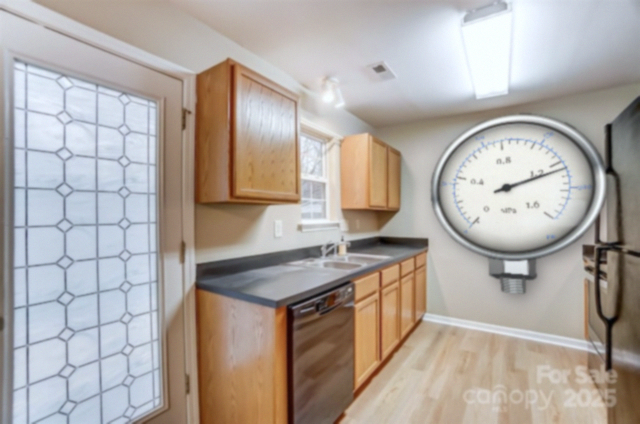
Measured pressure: 1.25 MPa
